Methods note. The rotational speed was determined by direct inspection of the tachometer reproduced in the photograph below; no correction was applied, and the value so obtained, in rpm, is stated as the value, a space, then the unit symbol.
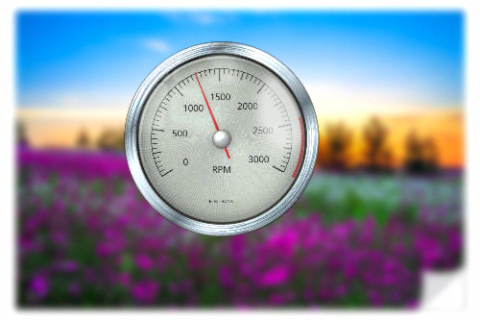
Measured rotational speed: 1250 rpm
